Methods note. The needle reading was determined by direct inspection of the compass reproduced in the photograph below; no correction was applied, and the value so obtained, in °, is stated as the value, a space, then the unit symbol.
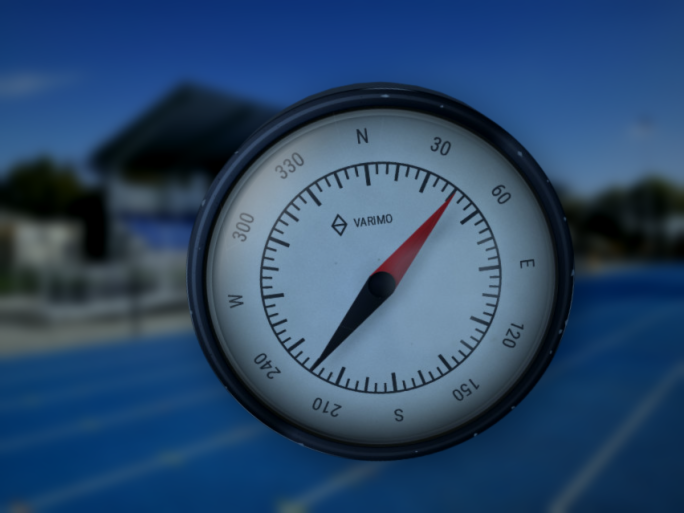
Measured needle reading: 45 °
